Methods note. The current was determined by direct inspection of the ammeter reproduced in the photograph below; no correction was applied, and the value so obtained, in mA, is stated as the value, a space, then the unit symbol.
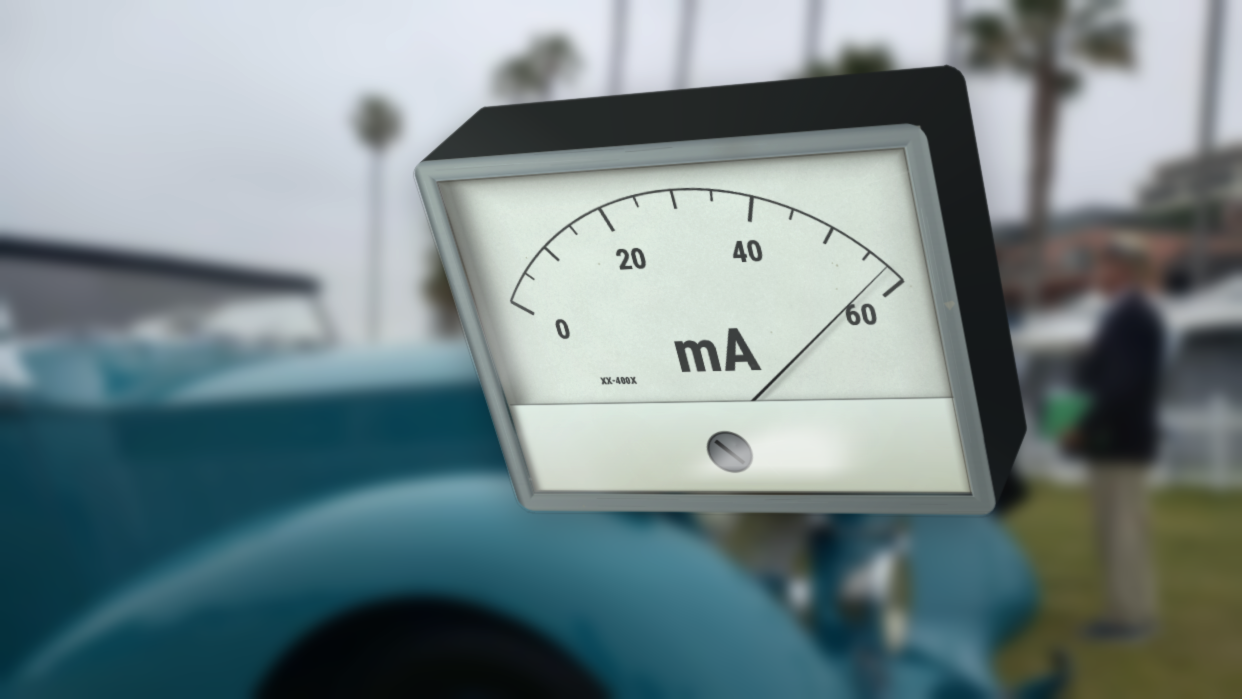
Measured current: 57.5 mA
